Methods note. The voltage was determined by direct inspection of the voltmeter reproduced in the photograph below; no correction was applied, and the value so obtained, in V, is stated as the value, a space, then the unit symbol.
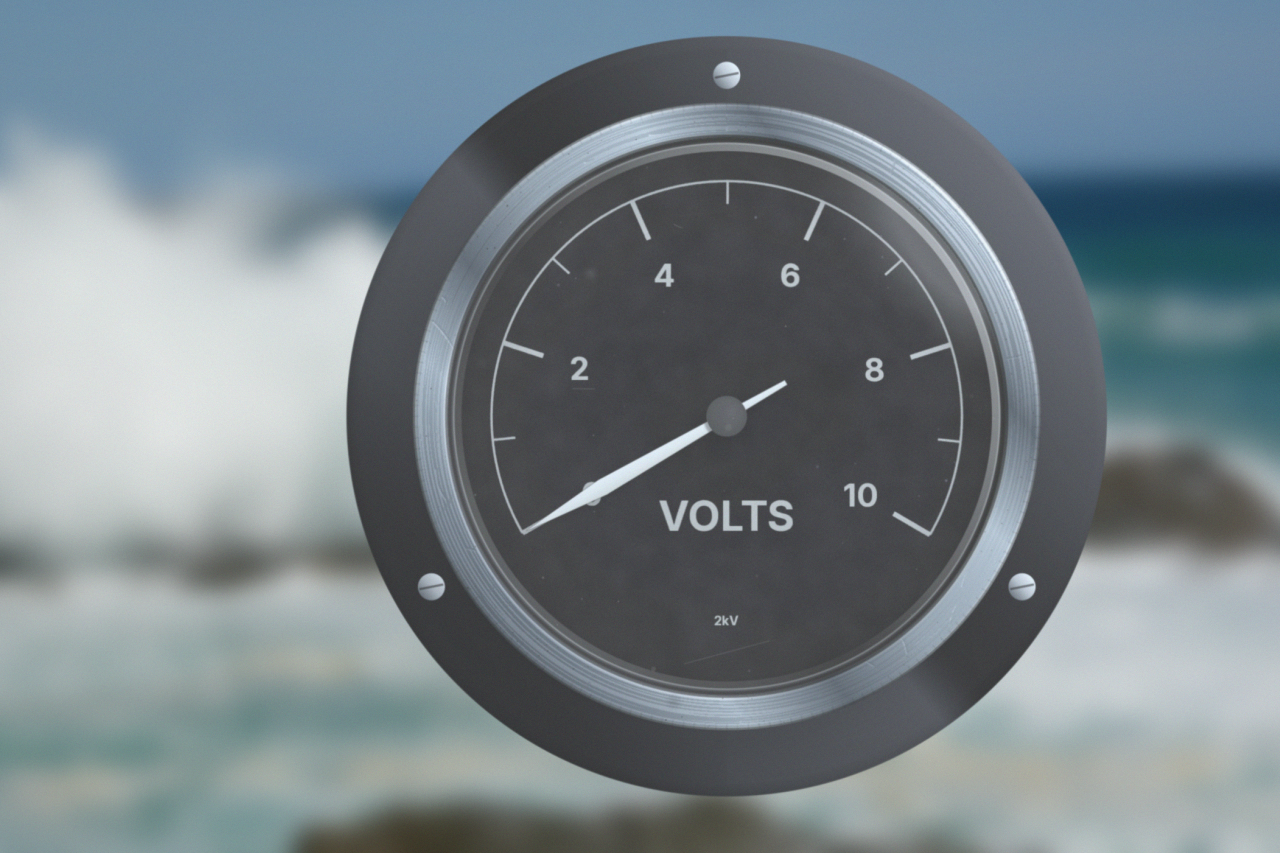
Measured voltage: 0 V
